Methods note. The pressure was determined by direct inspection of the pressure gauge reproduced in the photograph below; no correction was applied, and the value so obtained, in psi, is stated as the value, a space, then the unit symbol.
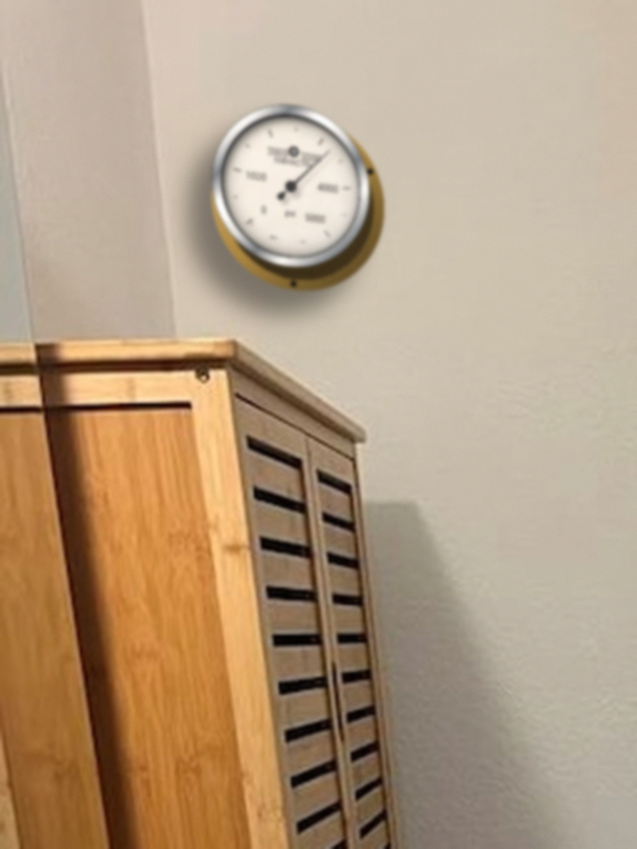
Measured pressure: 3250 psi
